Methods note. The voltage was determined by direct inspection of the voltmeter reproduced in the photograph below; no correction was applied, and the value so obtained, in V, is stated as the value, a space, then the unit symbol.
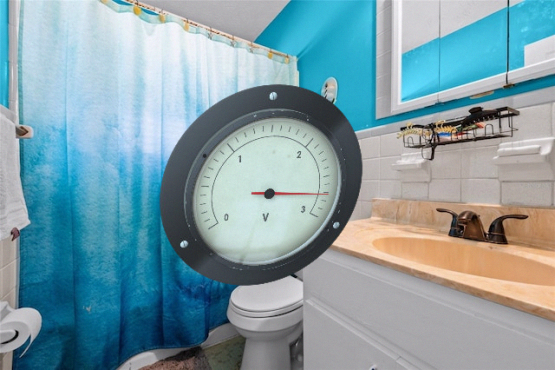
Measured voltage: 2.7 V
